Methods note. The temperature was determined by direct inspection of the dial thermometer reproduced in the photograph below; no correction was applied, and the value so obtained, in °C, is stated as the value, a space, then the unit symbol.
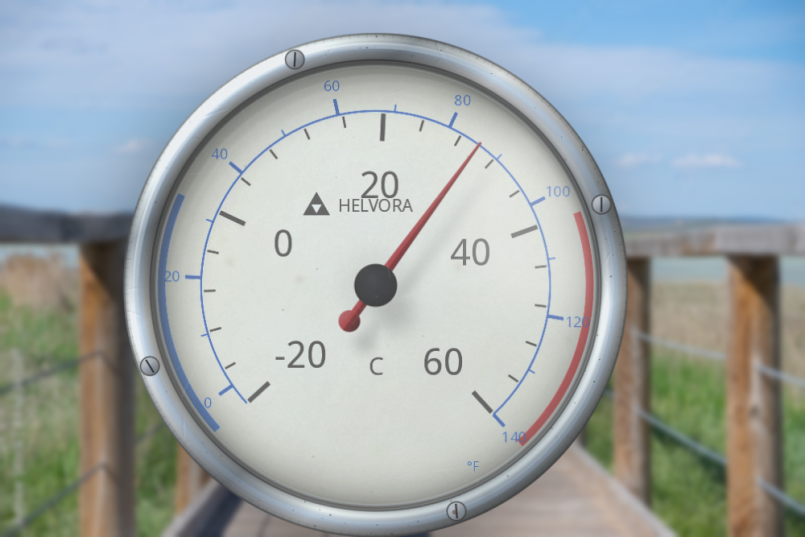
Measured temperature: 30 °C
